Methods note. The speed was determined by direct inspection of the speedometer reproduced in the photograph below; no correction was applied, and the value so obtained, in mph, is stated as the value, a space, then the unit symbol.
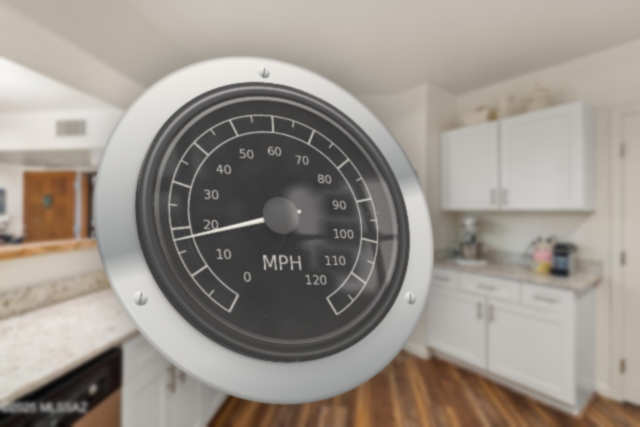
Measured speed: 17.5 mph
